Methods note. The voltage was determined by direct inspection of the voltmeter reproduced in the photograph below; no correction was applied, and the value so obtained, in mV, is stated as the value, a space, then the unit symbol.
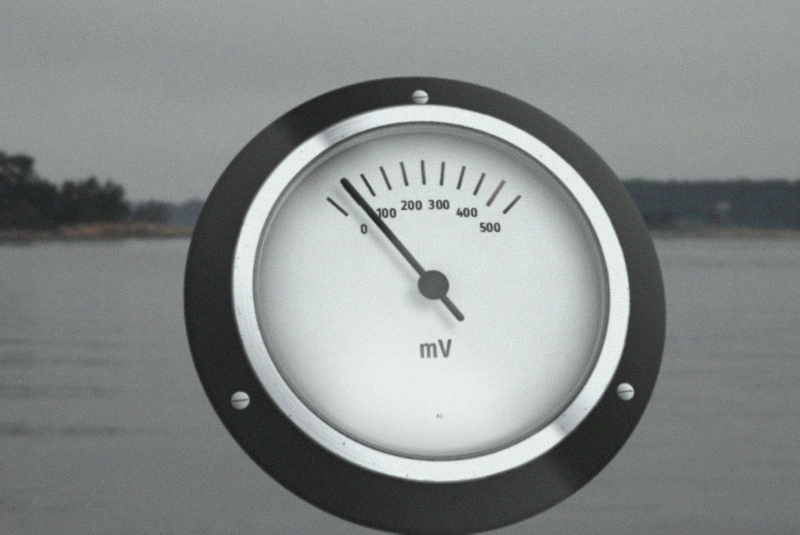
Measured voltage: 50 mV
